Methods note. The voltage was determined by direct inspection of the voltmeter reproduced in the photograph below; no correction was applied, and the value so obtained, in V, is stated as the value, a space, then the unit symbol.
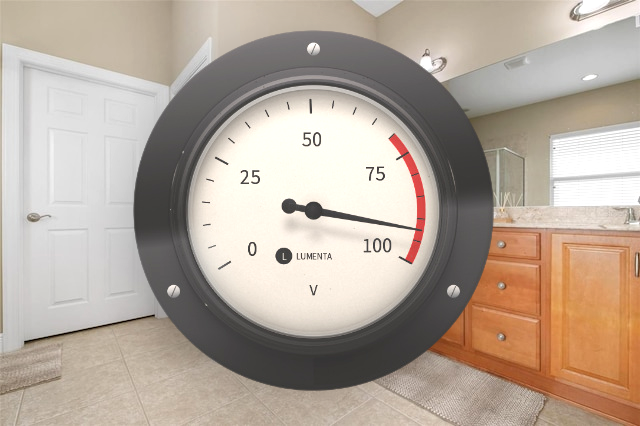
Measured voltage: 92.5 V
